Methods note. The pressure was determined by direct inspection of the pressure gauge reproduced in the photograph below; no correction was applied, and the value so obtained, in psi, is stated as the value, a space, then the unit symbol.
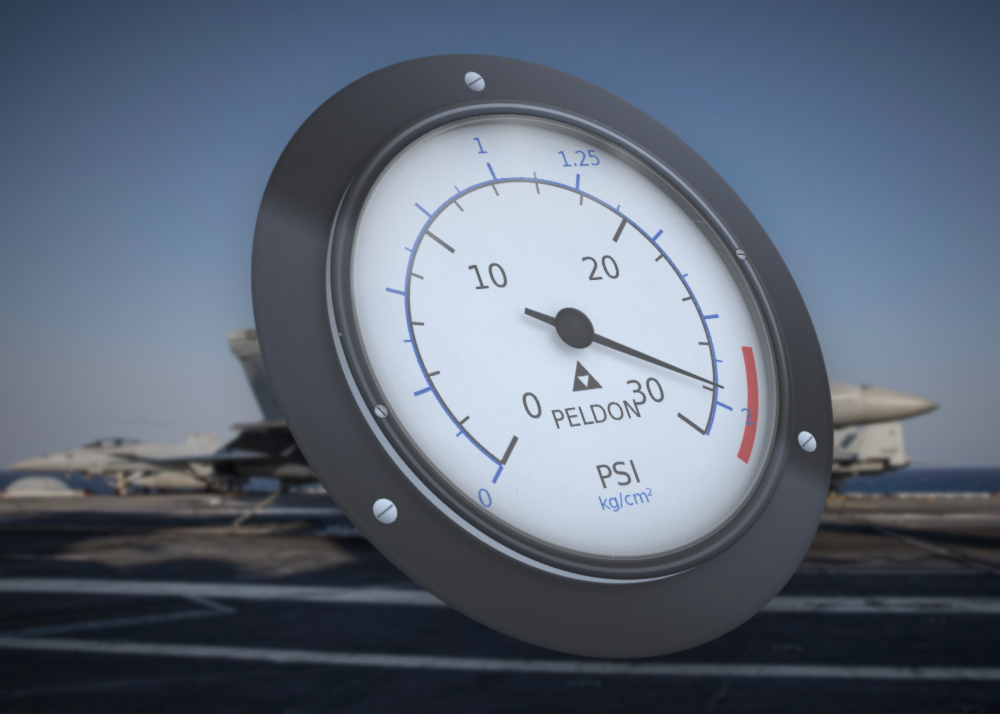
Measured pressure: 28 psi
